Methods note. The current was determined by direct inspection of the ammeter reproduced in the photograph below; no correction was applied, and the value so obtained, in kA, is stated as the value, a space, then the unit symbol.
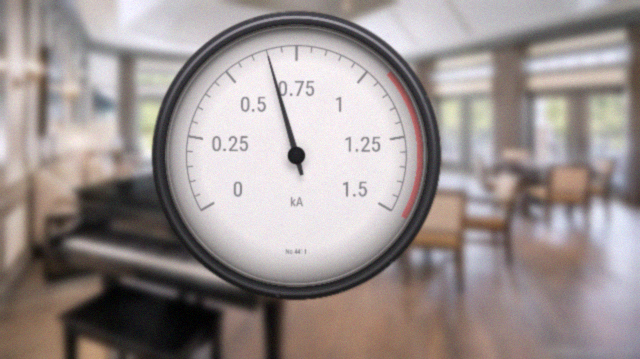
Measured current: 0.65 kA
